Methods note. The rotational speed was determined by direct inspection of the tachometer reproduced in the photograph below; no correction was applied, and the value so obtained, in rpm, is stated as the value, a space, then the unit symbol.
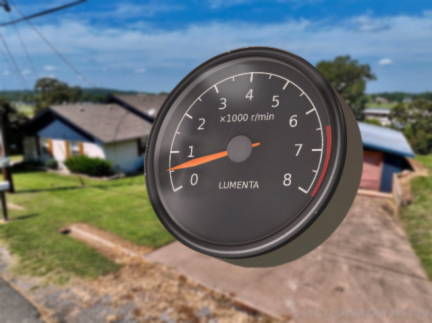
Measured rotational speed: 500 rpm
